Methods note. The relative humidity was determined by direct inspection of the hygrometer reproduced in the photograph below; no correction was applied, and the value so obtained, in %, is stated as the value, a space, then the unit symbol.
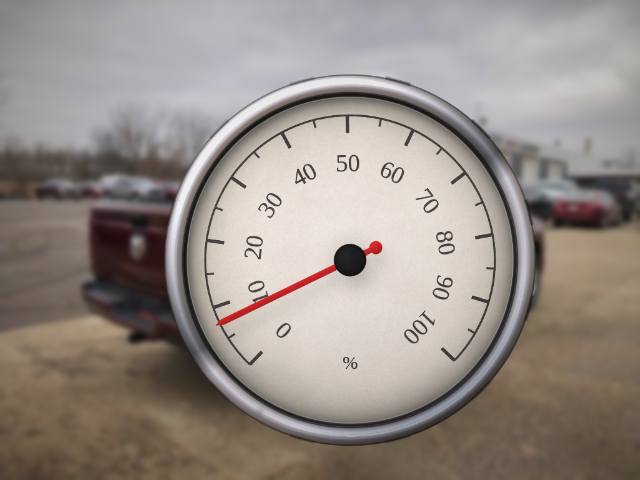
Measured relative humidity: 7.5 %
